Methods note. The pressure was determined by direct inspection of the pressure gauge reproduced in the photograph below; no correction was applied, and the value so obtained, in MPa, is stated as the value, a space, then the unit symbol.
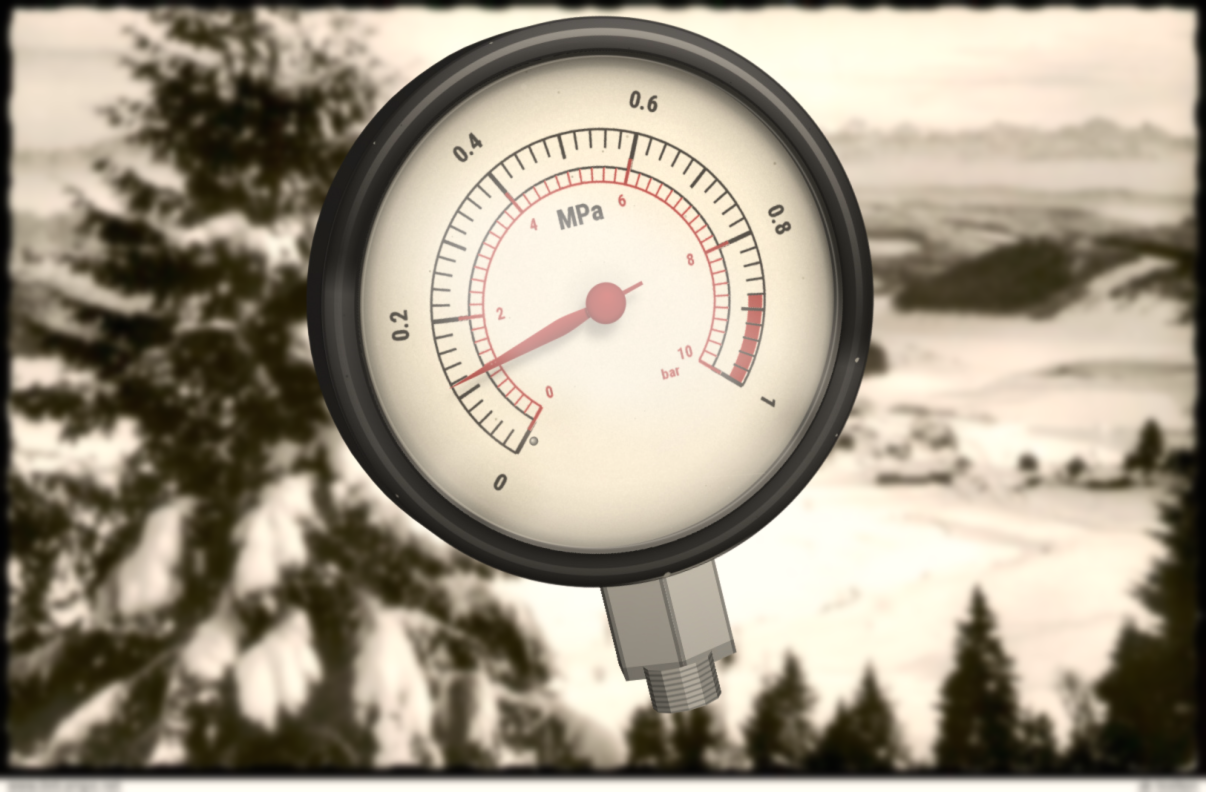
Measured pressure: 0.12 MPa
